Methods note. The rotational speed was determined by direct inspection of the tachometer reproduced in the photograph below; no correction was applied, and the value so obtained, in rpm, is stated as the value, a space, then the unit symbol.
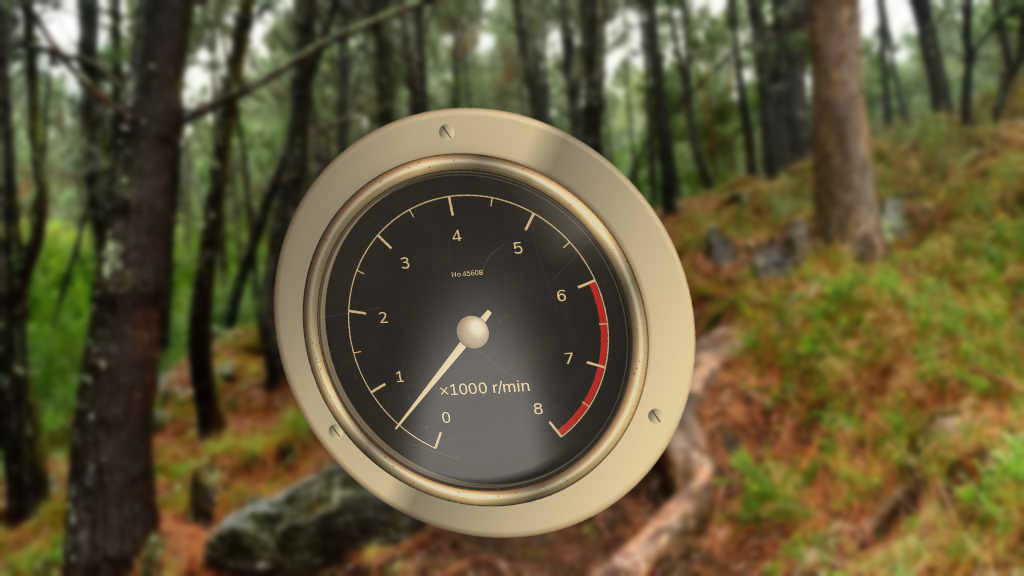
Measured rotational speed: 500 rpm
